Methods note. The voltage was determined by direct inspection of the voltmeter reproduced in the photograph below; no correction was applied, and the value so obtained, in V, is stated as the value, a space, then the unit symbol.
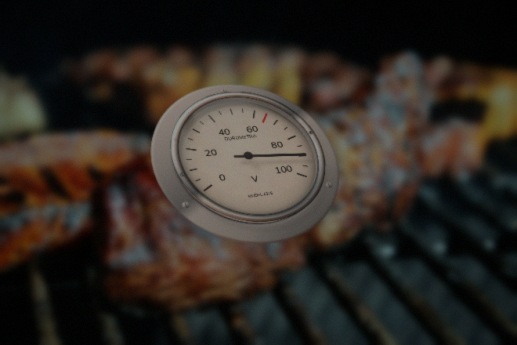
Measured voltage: 90 V
